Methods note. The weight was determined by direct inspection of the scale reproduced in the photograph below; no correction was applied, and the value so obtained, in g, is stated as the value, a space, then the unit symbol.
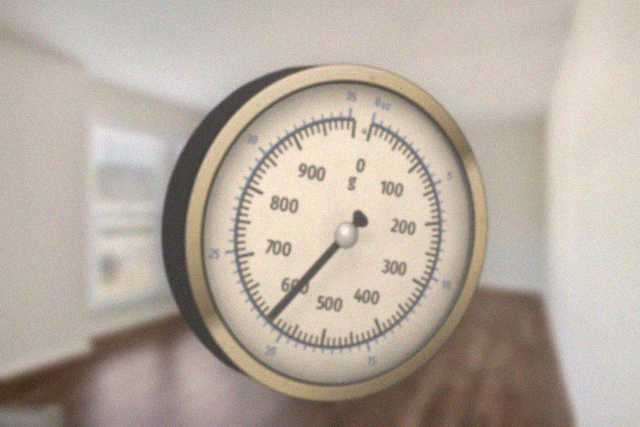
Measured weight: 600 g
